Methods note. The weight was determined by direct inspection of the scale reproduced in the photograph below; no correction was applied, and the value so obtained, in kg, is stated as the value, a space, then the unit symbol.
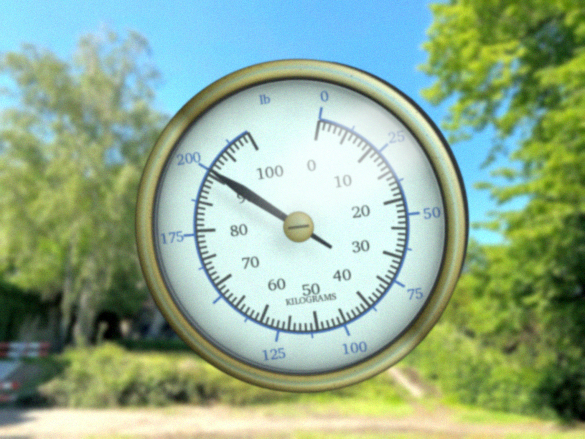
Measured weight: 91 kg
